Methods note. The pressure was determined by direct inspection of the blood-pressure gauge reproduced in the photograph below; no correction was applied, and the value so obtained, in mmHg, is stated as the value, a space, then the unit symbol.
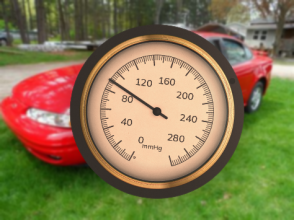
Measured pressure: 90 mmHg
